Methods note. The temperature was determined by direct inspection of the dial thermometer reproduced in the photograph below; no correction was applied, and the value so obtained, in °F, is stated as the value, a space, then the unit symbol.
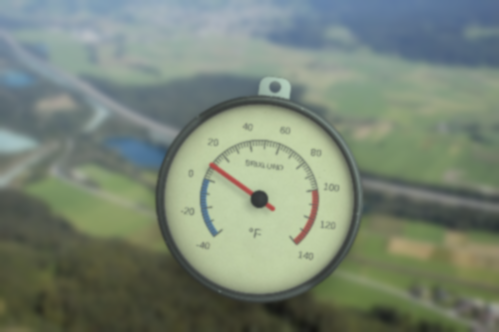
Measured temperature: 10 °F
